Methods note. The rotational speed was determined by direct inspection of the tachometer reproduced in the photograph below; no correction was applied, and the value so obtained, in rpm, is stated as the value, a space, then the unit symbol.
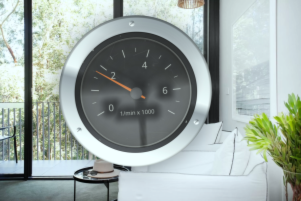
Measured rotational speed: 1750 rpm
